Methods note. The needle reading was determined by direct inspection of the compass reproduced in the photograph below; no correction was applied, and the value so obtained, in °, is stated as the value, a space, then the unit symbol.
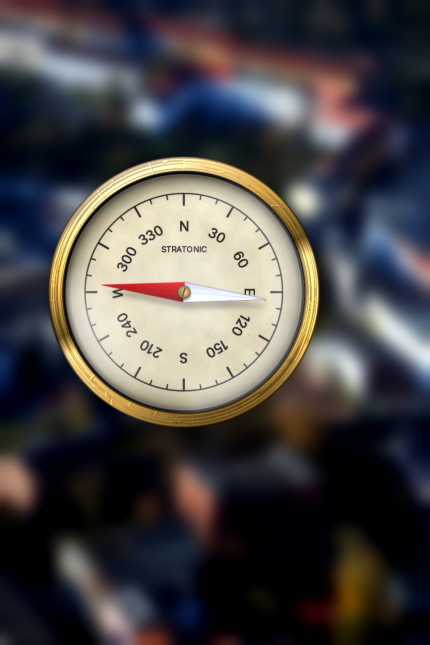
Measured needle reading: 275 °
